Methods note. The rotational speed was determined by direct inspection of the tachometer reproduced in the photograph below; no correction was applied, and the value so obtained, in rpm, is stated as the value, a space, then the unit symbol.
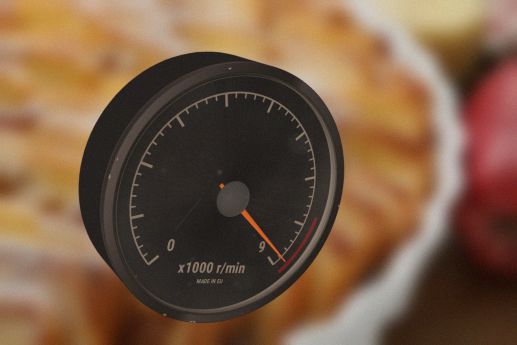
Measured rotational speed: 8800 rpm
